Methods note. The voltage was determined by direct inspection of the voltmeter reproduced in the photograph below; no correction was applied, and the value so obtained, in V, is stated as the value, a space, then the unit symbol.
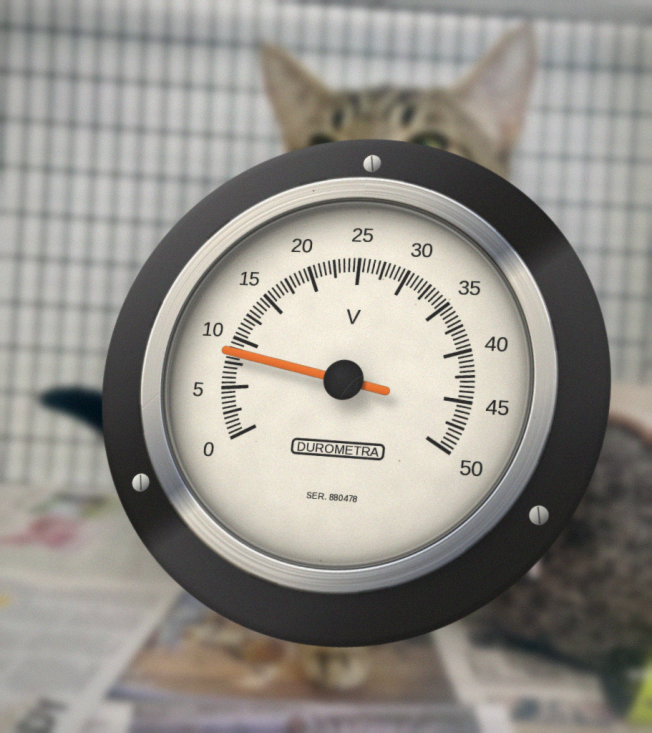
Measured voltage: 8.5 V
